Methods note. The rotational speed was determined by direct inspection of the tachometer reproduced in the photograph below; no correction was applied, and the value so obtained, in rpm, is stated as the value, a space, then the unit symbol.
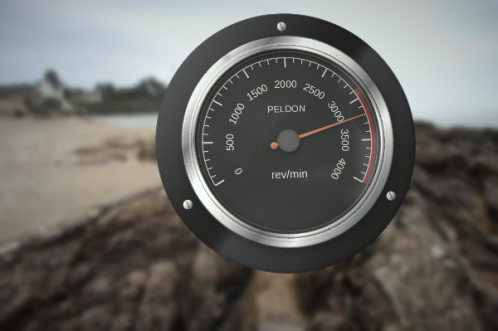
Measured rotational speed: 3200 rpm
